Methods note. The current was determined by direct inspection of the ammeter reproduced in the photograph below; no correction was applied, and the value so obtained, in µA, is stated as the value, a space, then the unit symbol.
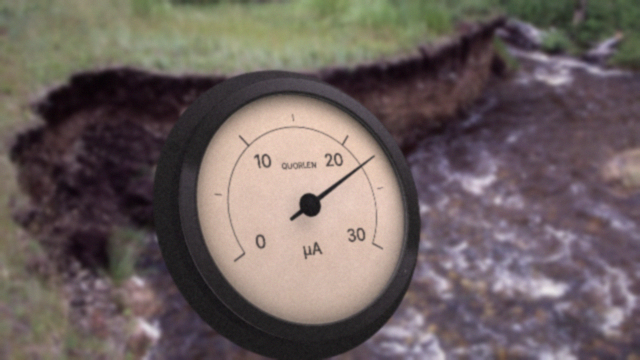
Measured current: 22.5 µA
